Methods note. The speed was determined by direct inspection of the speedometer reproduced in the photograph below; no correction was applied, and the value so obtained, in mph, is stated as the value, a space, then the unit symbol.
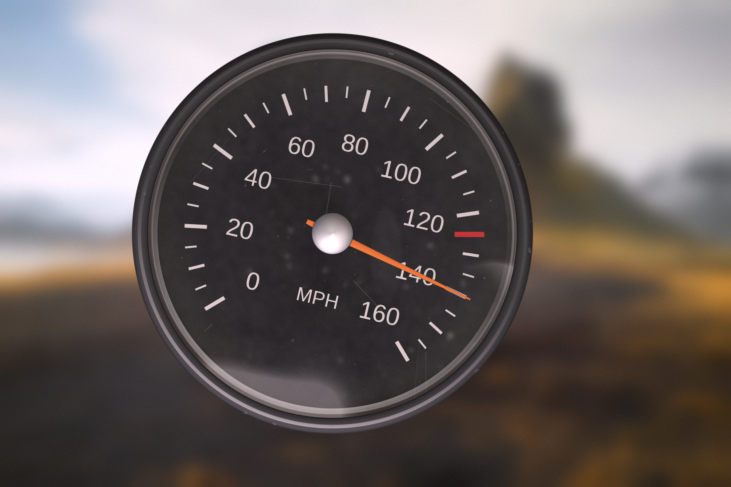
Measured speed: 140 mph
